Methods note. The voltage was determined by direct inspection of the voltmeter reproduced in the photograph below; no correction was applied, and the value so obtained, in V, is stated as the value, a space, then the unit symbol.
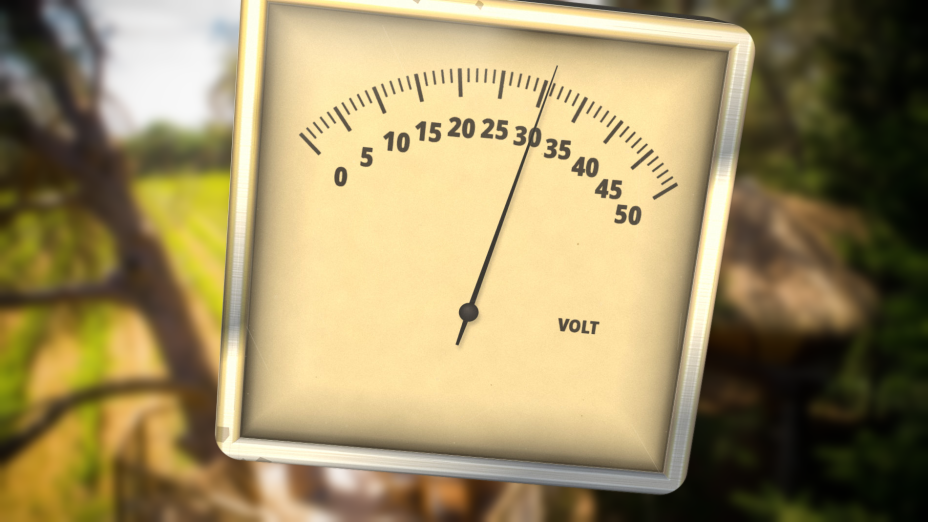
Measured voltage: 30.5 V
